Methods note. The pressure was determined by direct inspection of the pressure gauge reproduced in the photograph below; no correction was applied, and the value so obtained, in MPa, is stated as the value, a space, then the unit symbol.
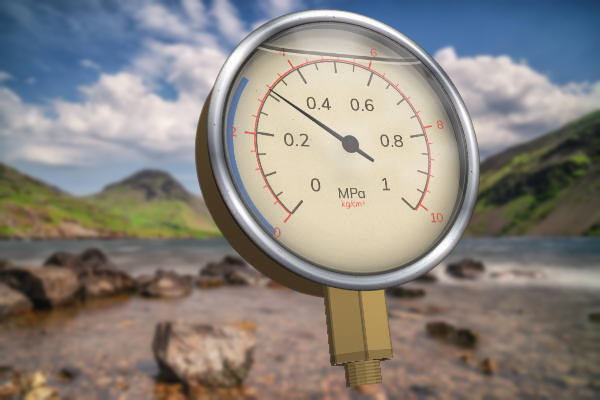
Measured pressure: 0.3 MPa
